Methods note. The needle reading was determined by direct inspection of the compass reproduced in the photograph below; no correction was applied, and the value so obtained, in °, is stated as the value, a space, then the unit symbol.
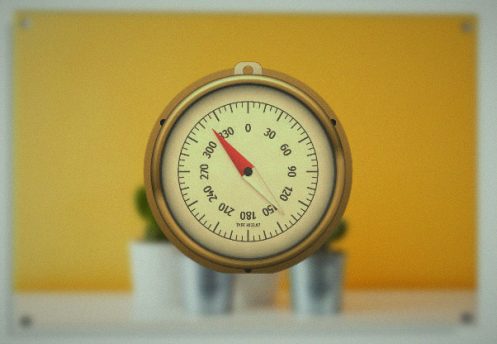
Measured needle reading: 320 °
